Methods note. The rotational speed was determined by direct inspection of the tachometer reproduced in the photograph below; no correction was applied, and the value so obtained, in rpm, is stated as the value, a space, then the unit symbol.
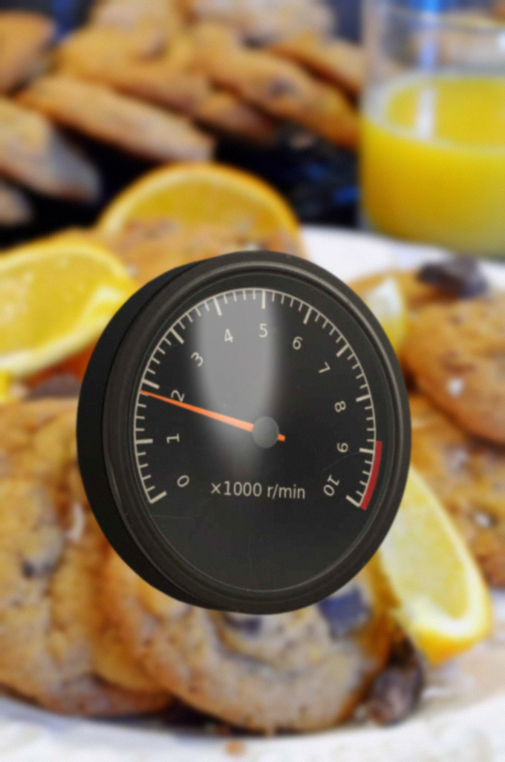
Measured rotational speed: 1800 rpm
